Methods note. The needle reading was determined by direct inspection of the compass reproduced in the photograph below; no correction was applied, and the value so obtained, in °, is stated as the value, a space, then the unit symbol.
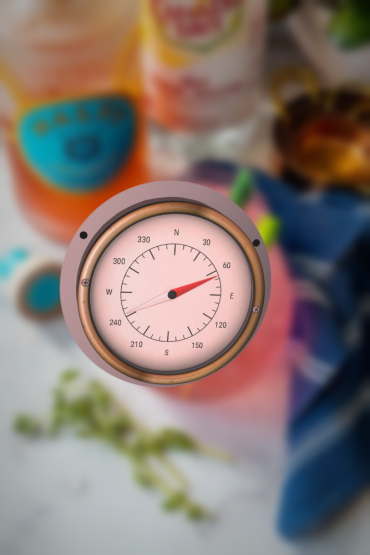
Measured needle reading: 65 °
